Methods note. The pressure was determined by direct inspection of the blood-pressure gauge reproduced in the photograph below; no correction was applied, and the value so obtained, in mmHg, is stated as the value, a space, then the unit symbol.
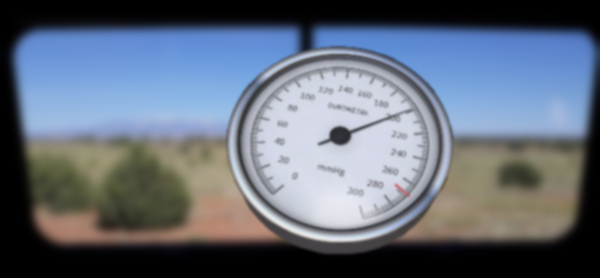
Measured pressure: 200 mmHg
